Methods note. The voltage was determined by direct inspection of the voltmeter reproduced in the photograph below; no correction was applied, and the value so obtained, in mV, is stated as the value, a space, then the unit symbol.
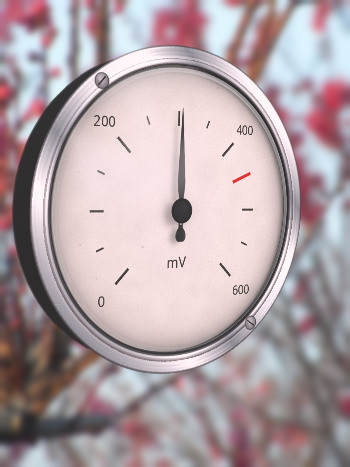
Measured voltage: 300 mV
